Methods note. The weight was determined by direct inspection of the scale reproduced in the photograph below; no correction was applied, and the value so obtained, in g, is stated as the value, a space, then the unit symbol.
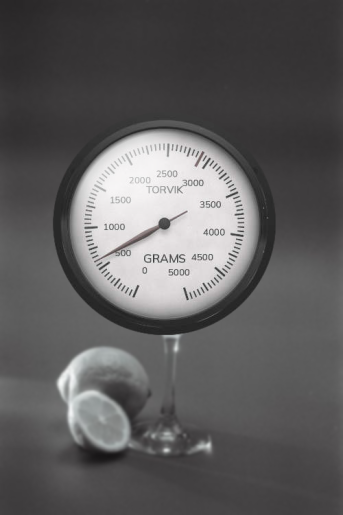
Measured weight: 600 g
